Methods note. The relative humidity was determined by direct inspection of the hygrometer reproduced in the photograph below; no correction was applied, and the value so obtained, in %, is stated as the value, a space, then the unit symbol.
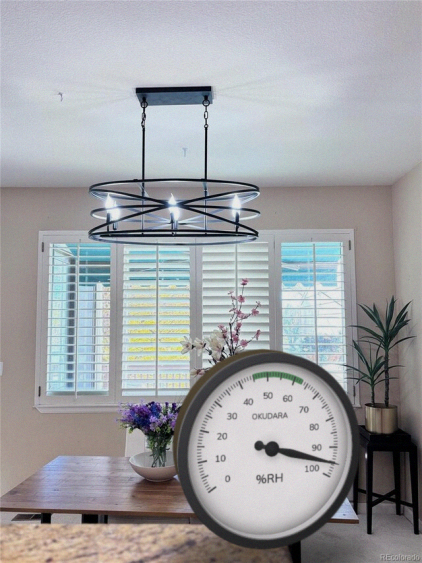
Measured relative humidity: 95 %
